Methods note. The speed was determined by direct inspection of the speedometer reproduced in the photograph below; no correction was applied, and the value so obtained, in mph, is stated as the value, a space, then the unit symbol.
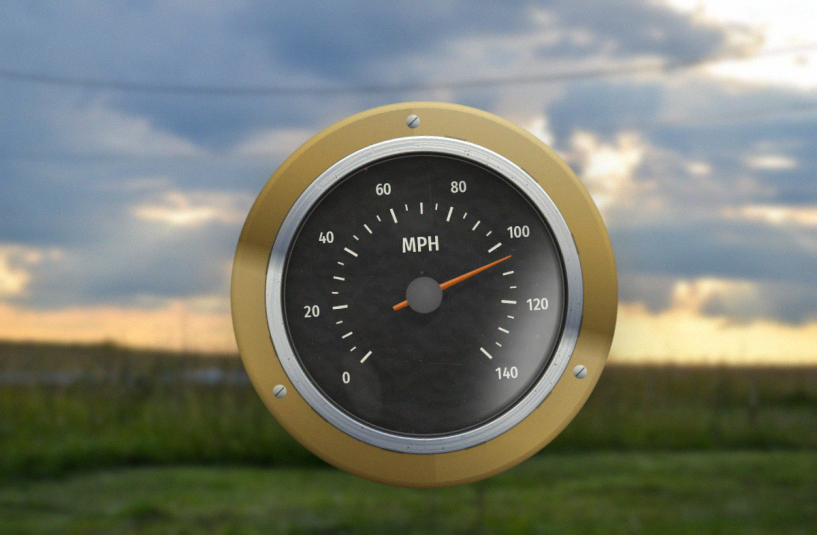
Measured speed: 105 mph
